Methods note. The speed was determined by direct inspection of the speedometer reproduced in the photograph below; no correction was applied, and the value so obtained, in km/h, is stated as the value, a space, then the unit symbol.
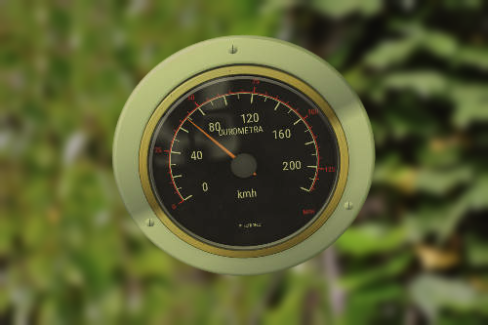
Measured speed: 70 km/h
